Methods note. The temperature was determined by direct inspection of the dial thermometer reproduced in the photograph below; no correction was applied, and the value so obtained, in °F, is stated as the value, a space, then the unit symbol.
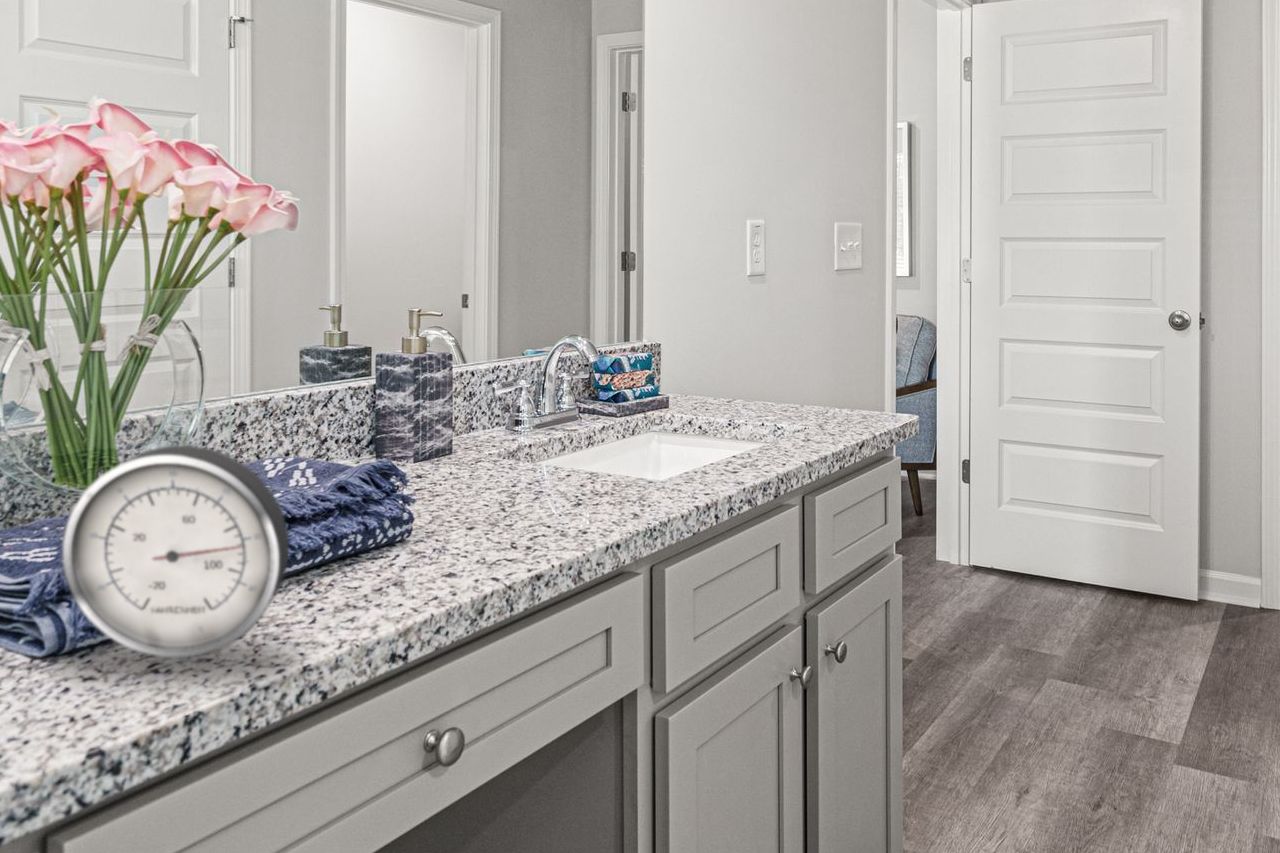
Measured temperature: 88 °F
